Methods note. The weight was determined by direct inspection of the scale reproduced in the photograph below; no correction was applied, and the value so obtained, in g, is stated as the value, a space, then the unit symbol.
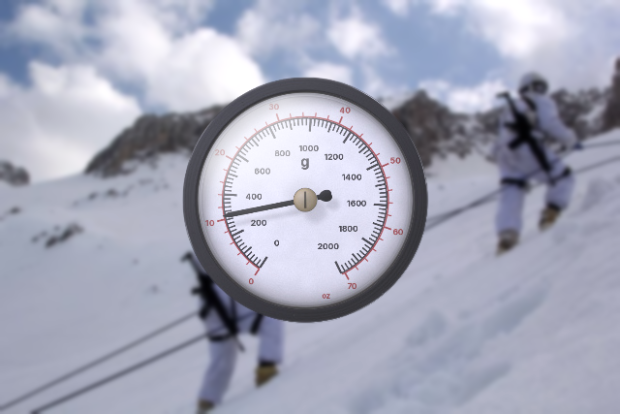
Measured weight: 300 g
